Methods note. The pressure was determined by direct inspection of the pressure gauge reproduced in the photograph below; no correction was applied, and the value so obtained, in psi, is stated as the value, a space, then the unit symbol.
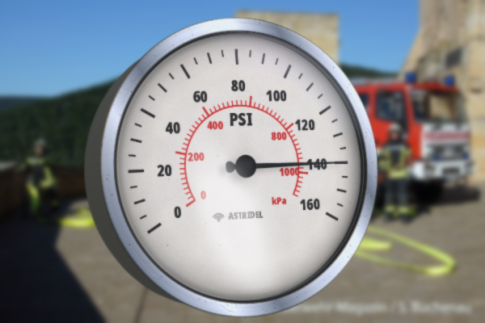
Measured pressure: 140 psi
